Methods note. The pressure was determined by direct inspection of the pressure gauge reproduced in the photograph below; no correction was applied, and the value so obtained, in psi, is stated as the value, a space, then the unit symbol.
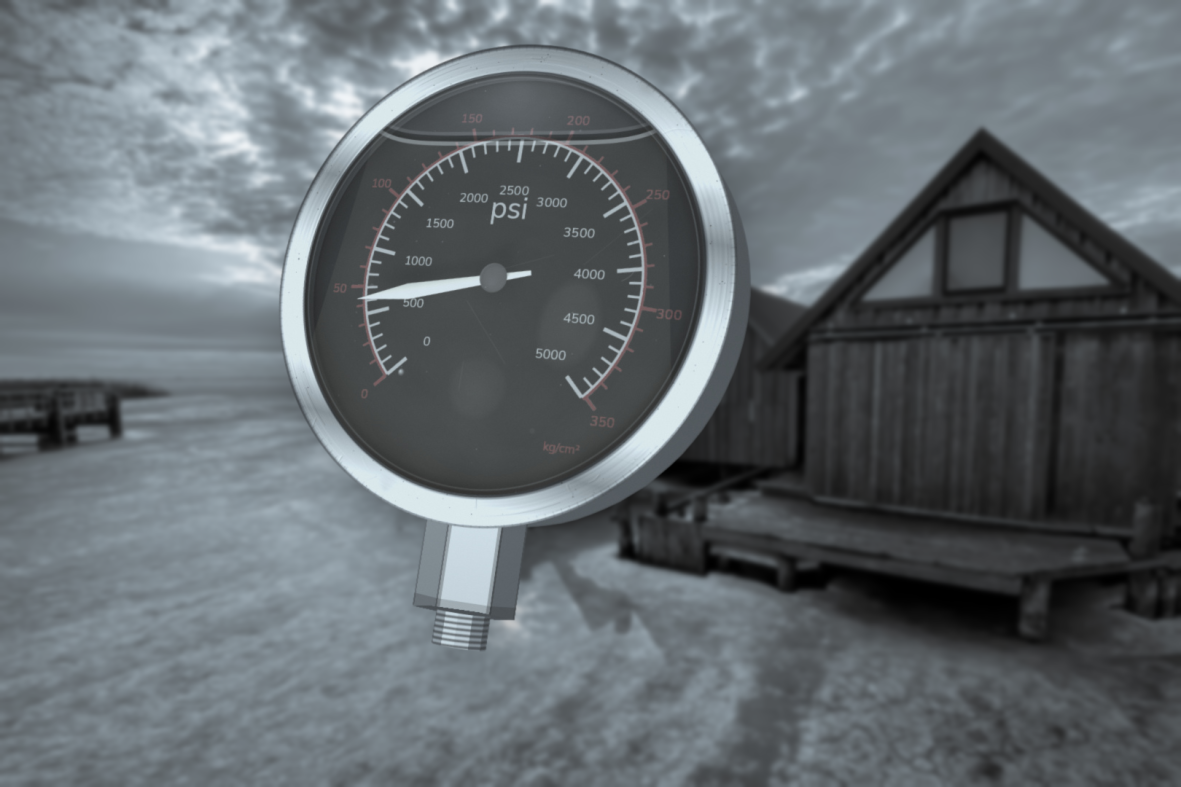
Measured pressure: 600 psi
